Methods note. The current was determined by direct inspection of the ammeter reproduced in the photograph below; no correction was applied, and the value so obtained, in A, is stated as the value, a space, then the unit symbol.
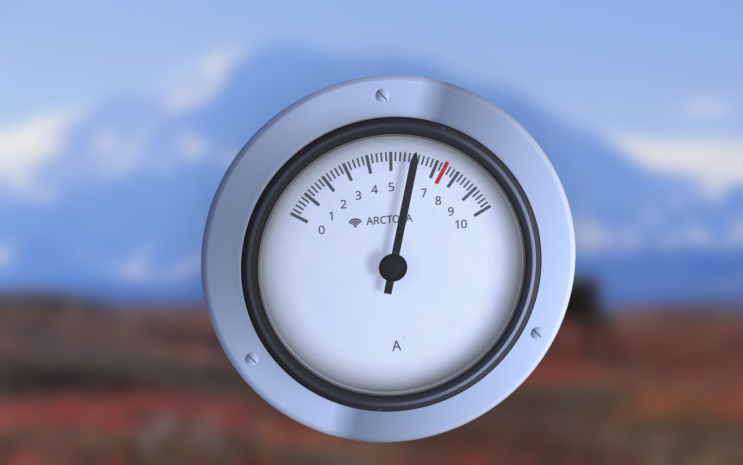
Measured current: 6 A
